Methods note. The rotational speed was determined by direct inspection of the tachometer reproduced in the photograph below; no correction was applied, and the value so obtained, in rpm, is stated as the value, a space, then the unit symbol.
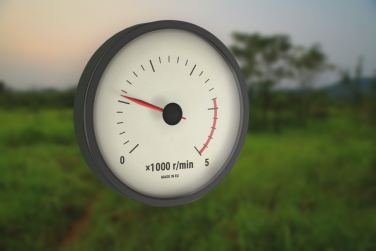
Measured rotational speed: 1100 rpm
